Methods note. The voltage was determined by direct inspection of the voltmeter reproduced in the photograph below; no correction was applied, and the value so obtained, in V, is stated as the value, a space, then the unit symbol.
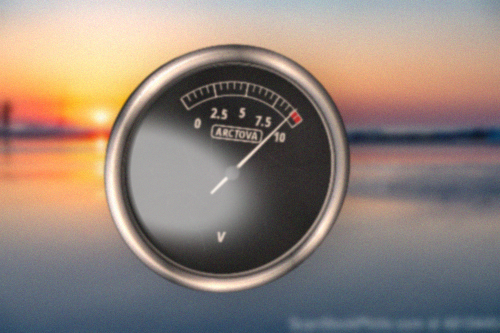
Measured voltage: 9 V
